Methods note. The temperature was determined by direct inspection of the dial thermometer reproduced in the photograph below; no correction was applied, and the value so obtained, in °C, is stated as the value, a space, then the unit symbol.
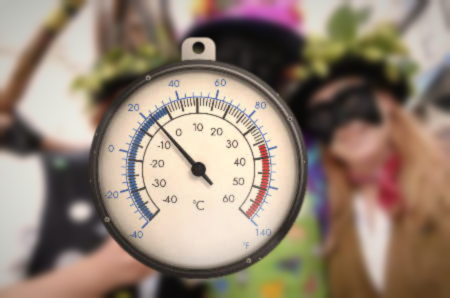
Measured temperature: -5 °C
